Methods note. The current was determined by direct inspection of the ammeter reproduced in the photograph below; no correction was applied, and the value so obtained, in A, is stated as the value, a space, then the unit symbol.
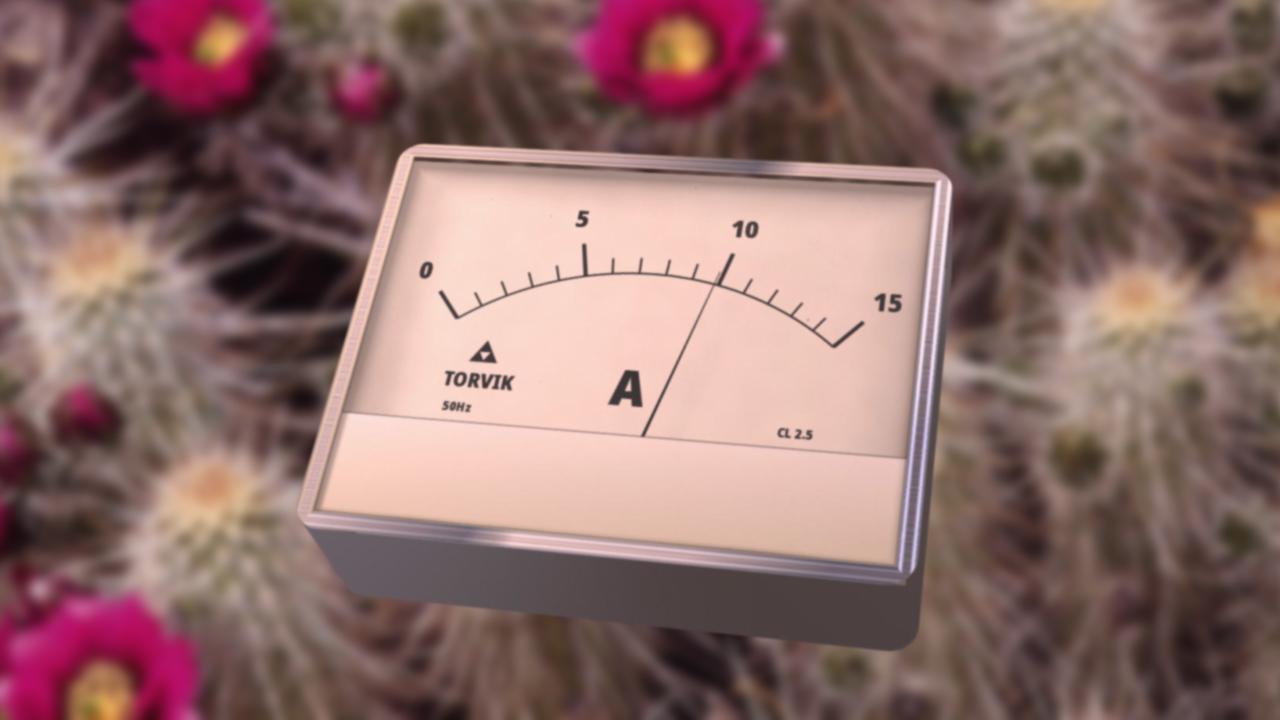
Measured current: 10 A
